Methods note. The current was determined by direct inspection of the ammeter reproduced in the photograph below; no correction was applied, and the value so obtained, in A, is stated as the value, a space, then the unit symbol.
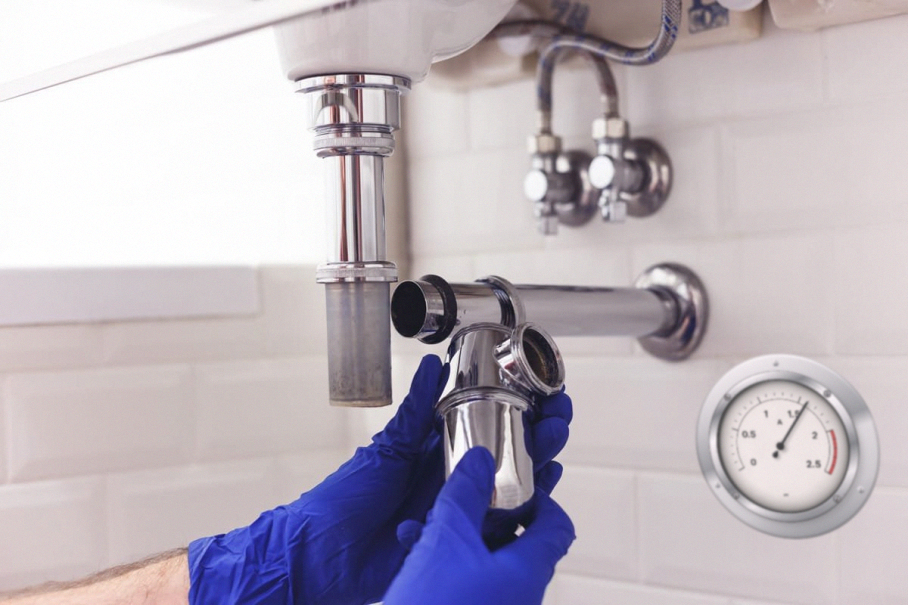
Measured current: 1.6 A
